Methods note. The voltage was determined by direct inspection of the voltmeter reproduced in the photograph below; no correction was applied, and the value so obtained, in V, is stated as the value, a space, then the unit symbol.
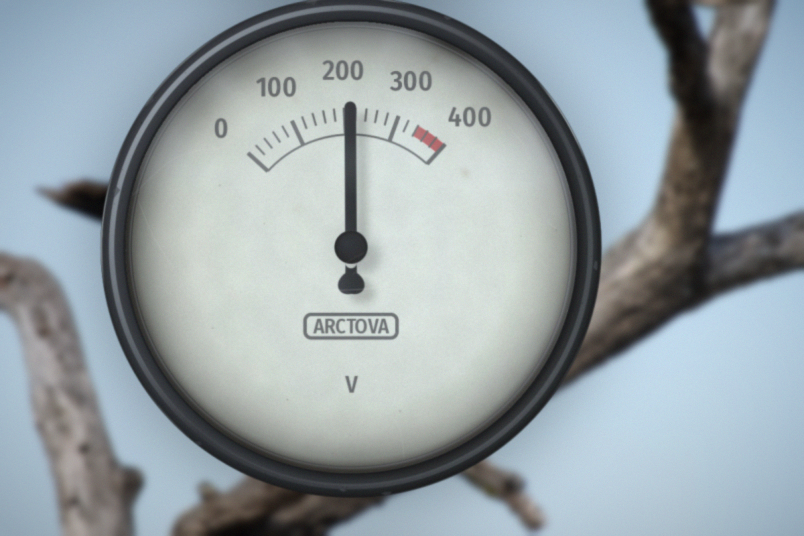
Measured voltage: 210 V
